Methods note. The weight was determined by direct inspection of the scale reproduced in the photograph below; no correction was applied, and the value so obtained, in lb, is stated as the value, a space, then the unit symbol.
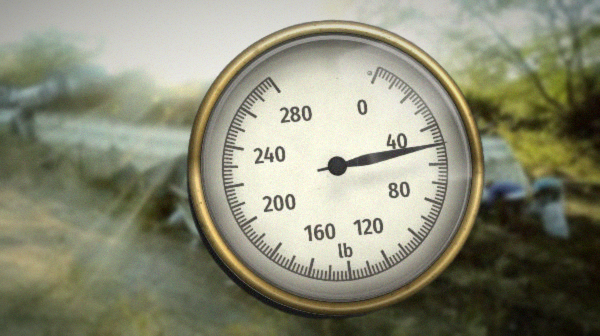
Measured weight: 50 lb
